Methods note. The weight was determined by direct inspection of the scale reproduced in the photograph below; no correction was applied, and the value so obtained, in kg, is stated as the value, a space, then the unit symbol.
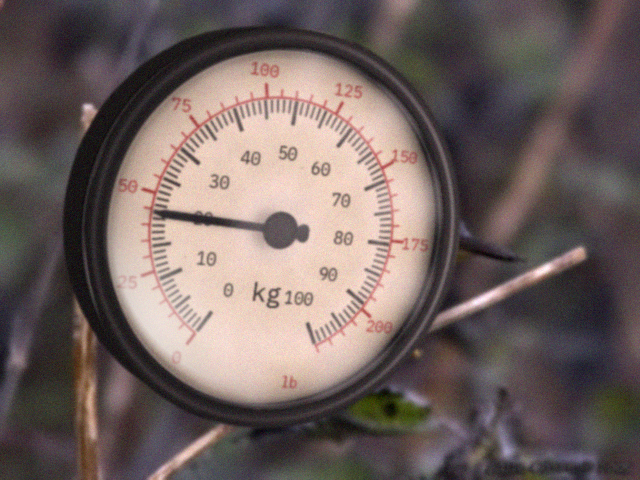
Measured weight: 20 kg
